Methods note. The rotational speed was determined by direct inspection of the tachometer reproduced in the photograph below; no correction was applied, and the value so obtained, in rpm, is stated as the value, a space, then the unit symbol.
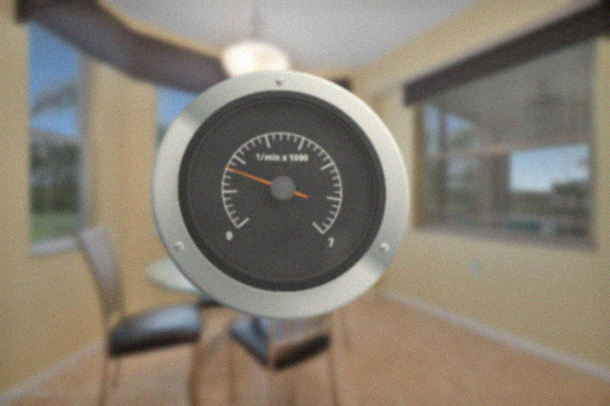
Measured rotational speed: 1600 rpm
